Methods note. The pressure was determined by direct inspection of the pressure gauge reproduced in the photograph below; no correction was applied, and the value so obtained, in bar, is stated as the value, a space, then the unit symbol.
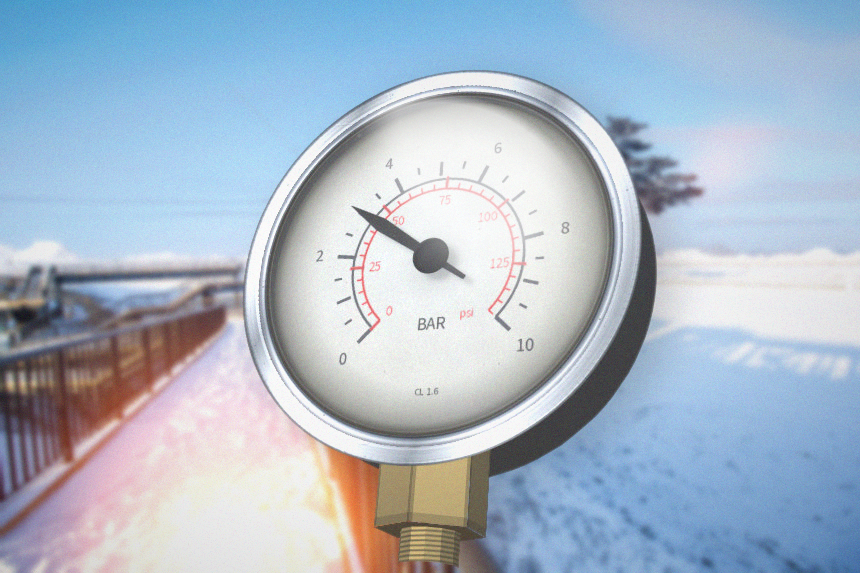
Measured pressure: 3 bar
